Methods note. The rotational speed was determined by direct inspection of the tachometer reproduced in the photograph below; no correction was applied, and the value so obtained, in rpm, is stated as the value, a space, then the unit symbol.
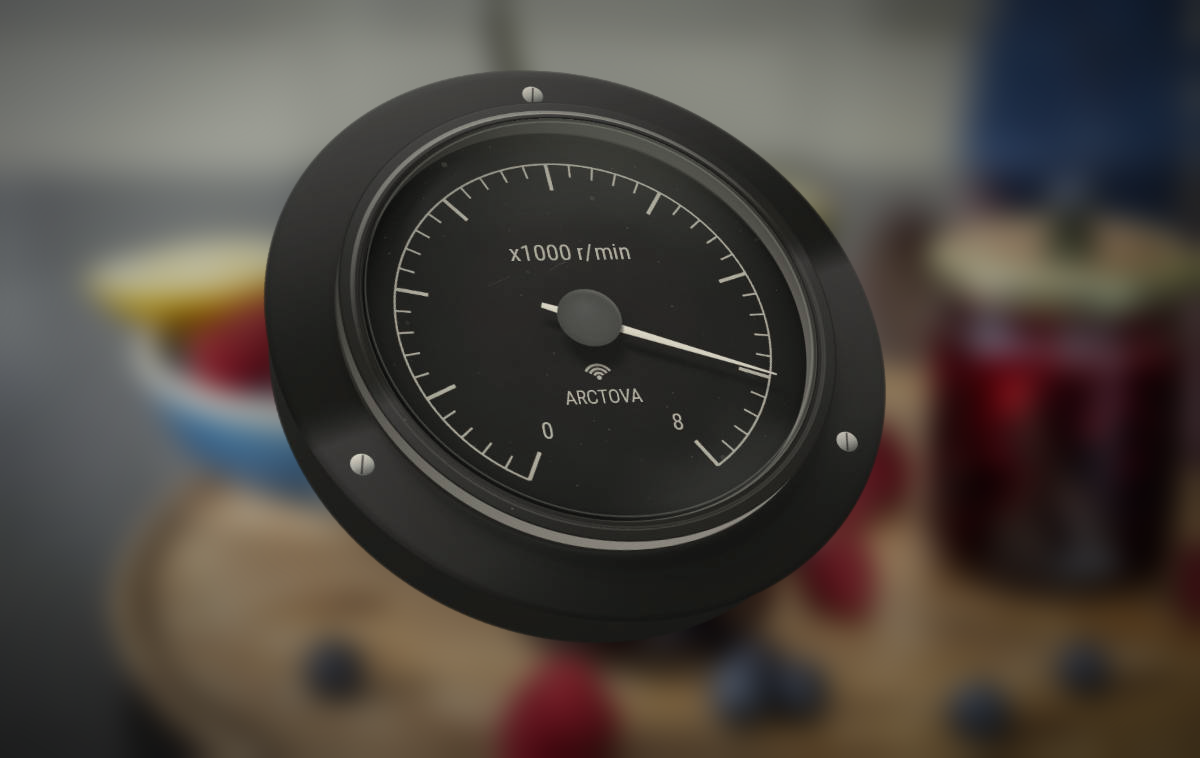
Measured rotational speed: 7000 rpm
